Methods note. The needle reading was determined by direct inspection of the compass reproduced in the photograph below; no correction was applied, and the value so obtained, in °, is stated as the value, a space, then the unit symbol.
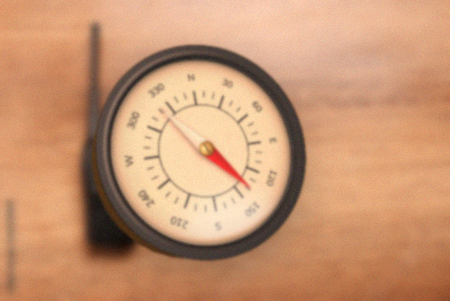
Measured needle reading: 140 °
